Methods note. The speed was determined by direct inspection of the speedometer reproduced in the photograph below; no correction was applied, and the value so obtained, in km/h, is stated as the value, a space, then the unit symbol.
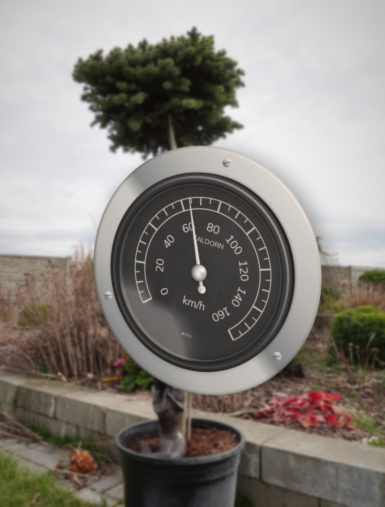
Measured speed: 65 km/h
